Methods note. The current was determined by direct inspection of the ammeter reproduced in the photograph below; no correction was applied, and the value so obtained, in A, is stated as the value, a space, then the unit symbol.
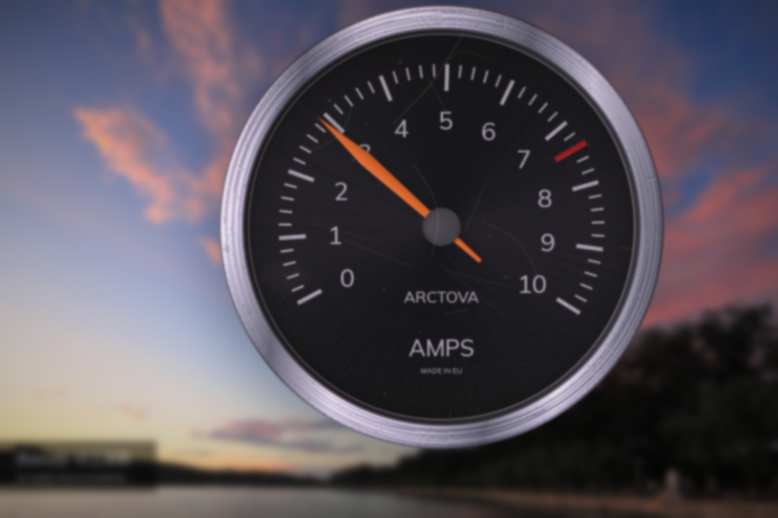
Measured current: 2.9 A
